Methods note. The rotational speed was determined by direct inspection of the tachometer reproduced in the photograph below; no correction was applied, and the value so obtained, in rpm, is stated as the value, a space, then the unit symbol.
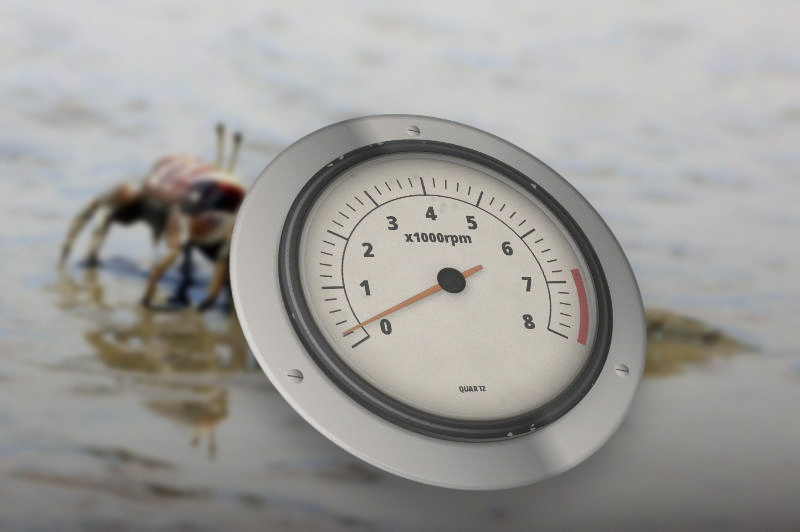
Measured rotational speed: 200 rpm
